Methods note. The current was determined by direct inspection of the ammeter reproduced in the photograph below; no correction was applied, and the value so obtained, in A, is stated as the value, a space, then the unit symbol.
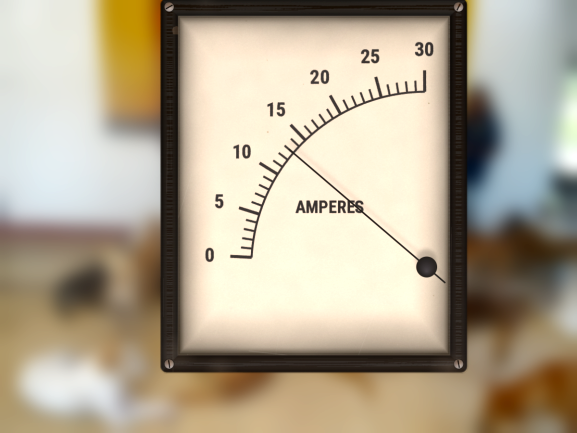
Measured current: 13 A
